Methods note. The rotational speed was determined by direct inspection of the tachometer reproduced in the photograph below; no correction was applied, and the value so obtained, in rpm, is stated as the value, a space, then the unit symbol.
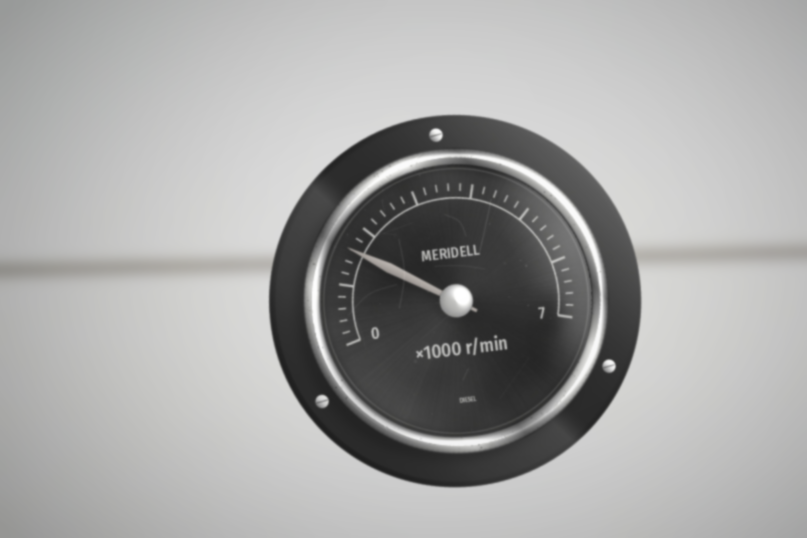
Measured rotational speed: 1600 rpm
